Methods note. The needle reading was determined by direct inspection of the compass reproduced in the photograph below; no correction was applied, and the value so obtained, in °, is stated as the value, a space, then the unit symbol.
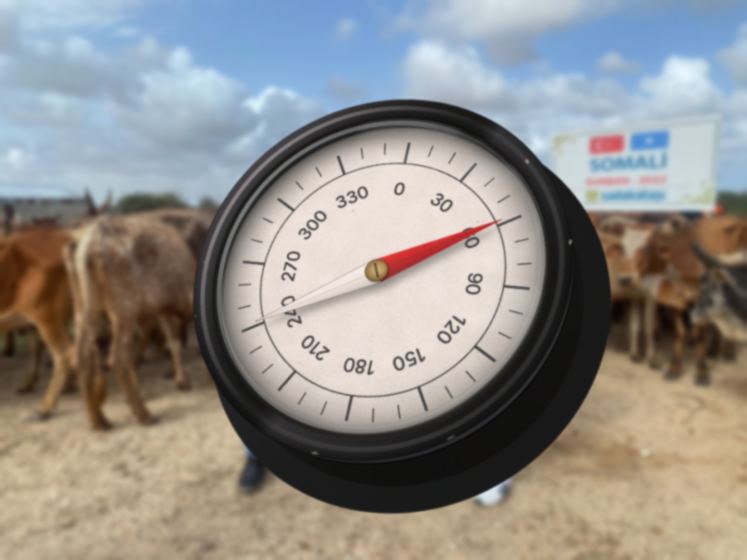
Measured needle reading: 60 °
